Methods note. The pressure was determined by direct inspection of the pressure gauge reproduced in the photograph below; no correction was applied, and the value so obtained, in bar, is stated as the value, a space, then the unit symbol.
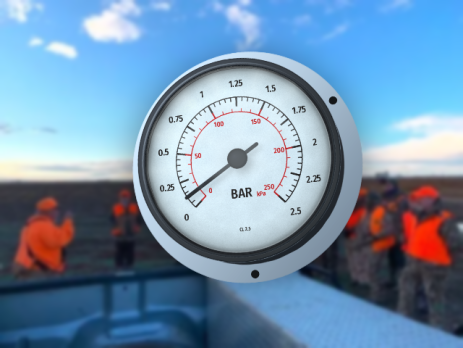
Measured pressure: 0.1 bar
